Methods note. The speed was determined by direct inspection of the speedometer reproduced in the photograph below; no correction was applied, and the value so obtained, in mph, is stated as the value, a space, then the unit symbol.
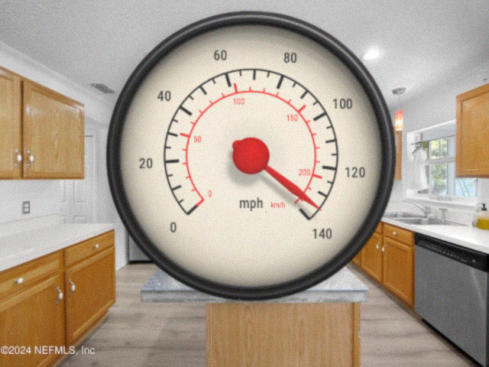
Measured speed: 135 mph
